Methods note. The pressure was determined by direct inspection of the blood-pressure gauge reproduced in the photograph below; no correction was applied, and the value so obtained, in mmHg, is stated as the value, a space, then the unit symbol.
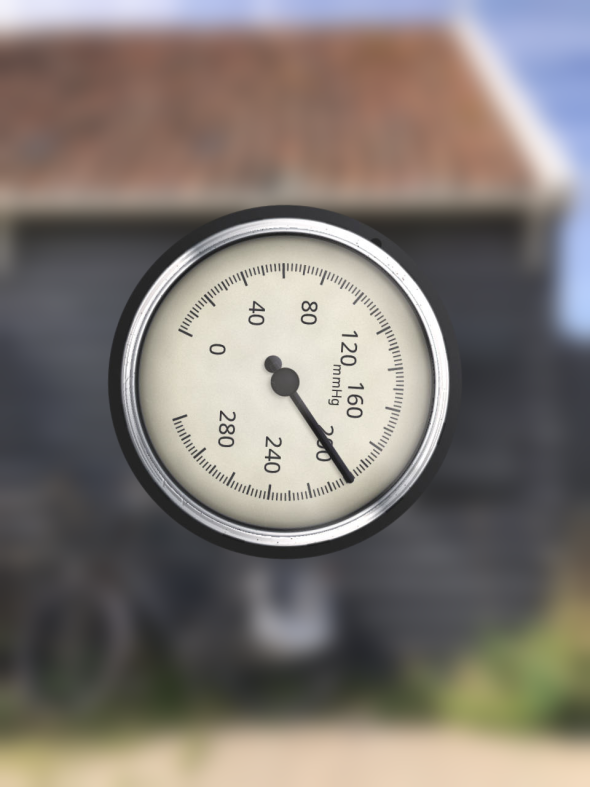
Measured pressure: 200 mmHg
